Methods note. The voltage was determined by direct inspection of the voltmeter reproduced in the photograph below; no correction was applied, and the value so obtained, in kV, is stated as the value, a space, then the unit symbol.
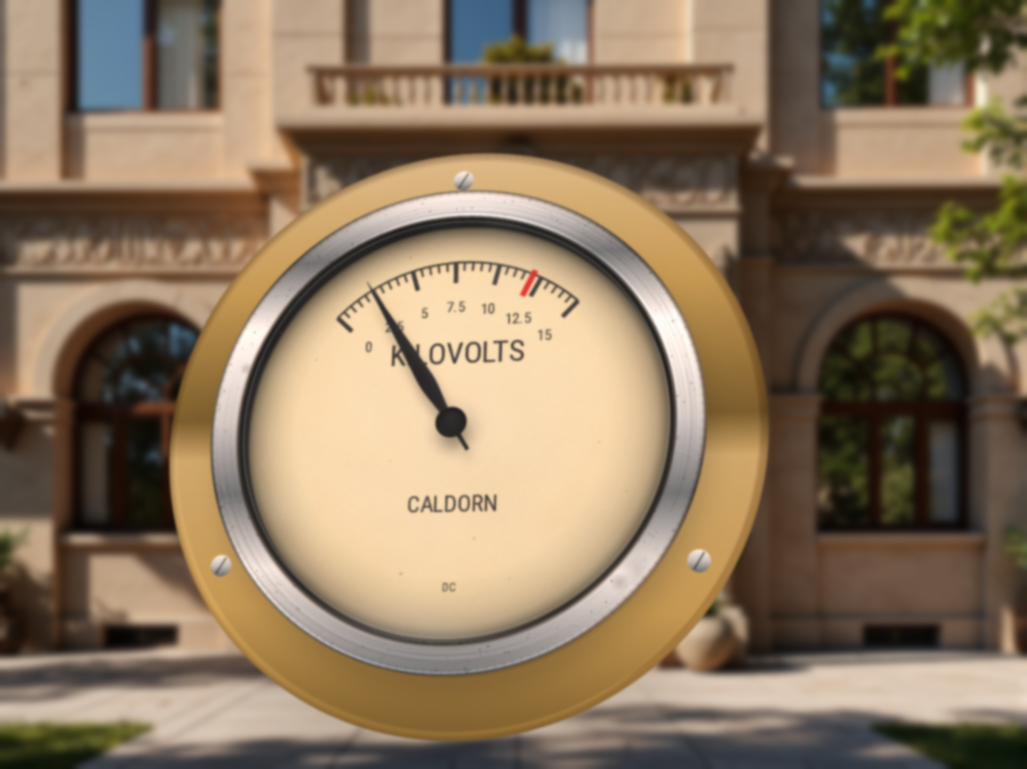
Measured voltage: 2.5 kV
